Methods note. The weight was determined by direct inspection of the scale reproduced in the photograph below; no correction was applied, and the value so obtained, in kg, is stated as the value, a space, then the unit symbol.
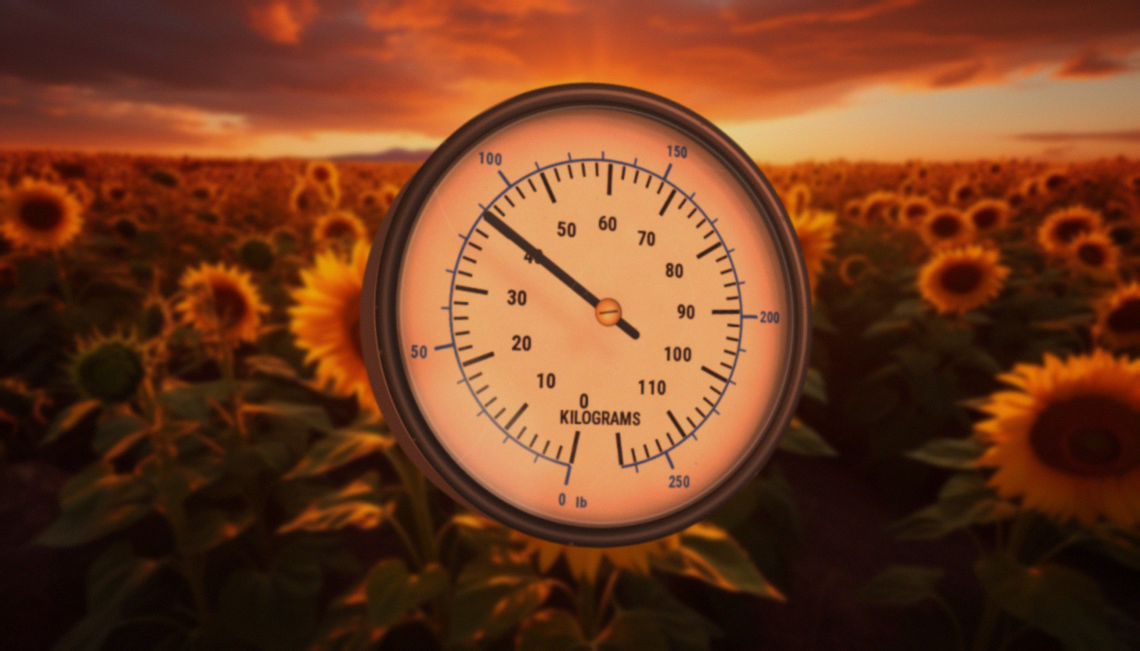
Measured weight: 40 kg
